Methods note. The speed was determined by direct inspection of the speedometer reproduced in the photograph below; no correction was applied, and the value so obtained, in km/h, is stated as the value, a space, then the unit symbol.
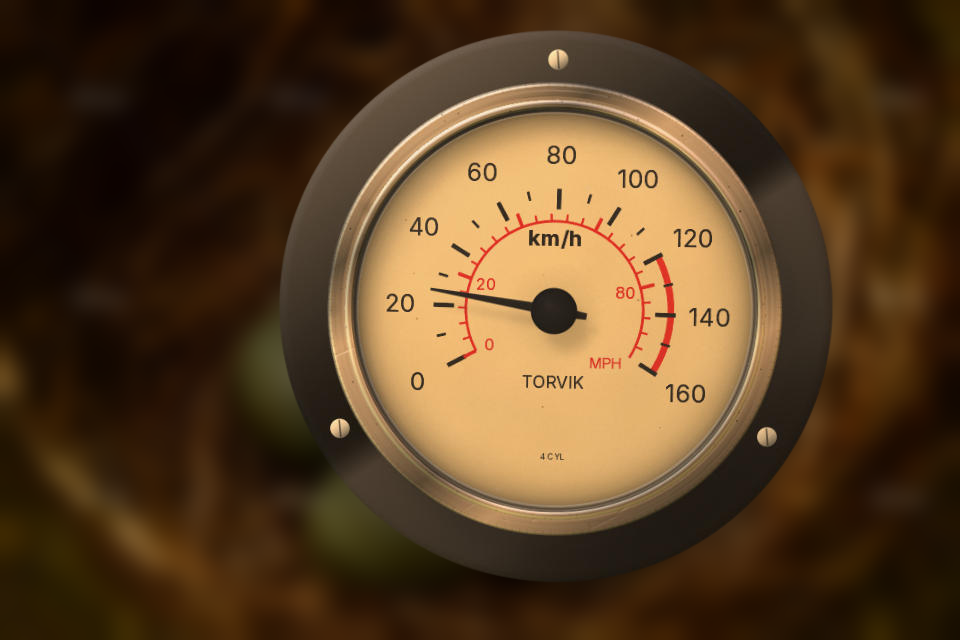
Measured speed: 25 km/h
